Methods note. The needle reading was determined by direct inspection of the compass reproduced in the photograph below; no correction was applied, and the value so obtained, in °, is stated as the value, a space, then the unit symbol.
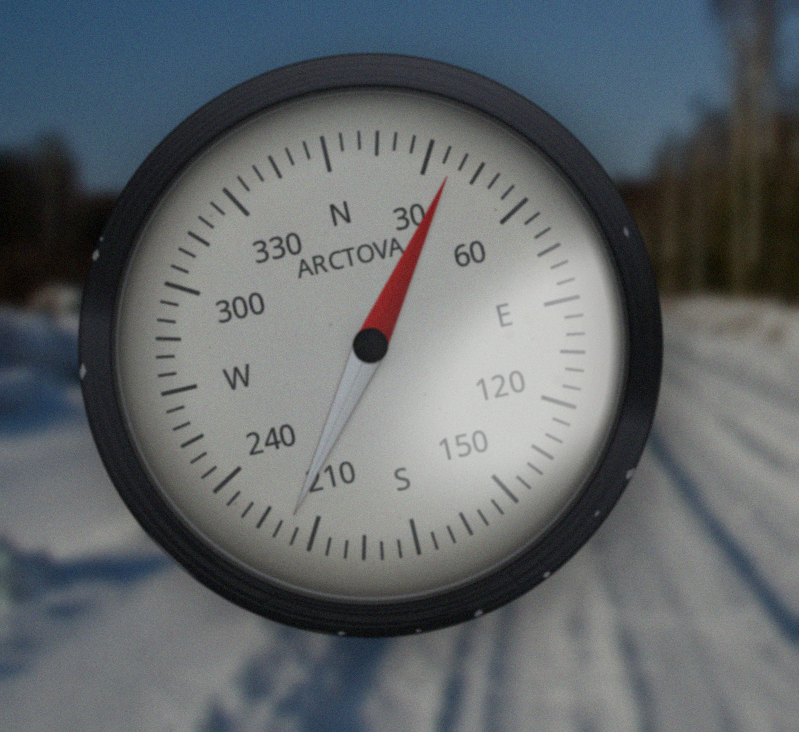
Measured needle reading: 37.5 °
